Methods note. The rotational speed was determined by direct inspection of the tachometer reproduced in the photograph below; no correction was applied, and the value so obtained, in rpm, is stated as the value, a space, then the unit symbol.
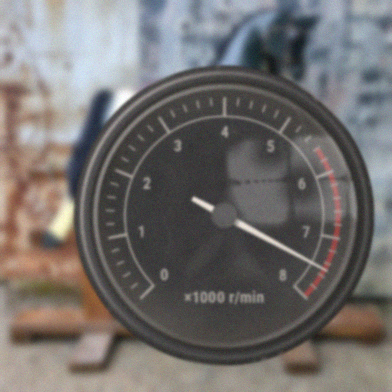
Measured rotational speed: 7500 rpm
